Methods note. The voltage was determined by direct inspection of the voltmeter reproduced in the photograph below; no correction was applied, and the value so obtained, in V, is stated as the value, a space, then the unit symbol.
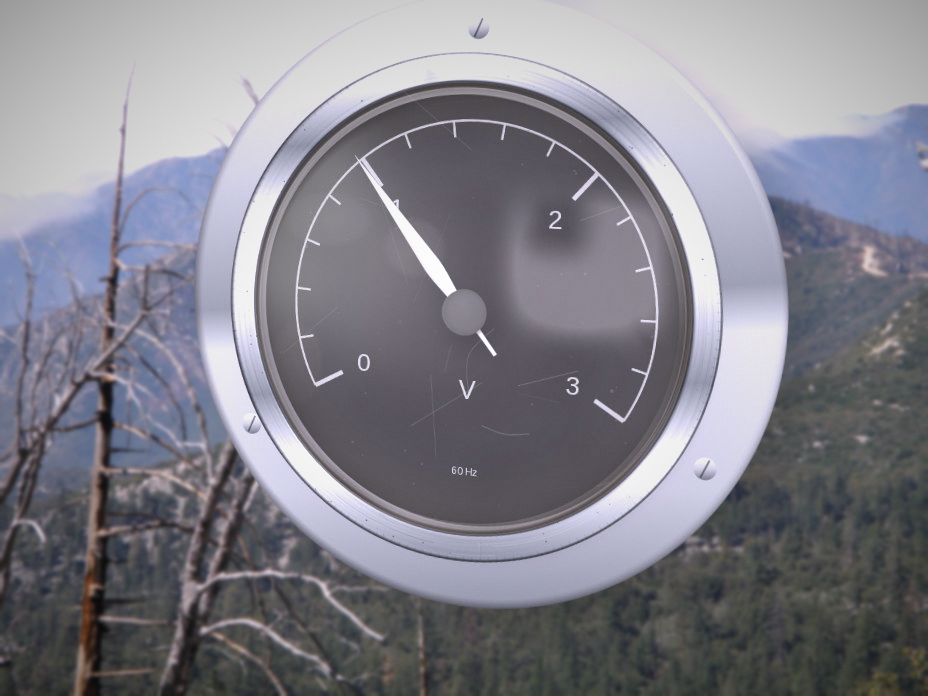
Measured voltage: 1 V
